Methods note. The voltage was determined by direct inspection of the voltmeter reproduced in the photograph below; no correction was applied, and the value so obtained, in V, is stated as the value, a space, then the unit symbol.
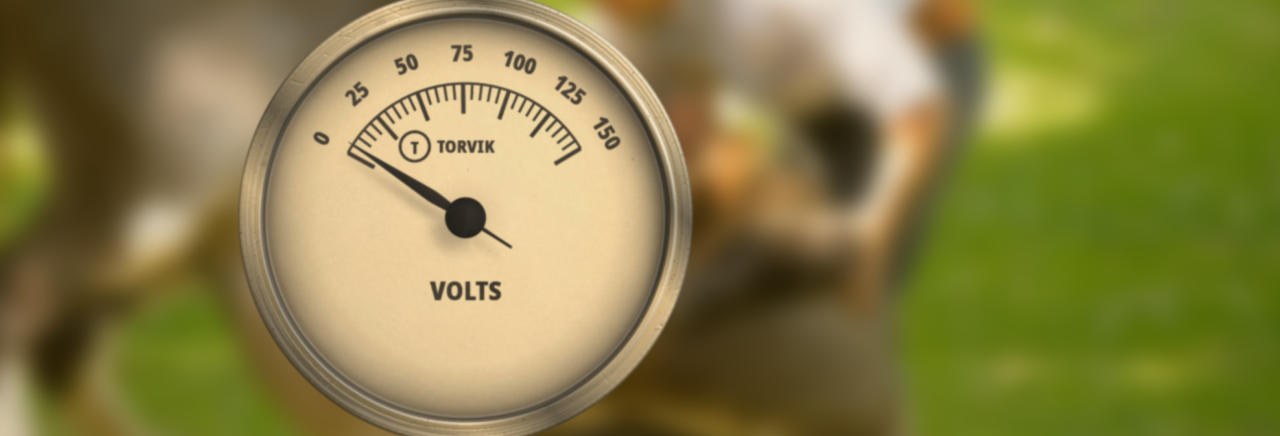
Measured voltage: 5 V
